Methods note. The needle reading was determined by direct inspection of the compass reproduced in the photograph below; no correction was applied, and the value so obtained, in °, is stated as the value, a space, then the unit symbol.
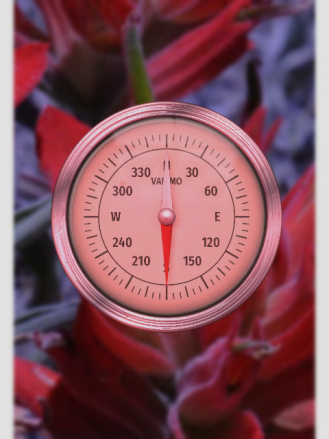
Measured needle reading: 180 °
